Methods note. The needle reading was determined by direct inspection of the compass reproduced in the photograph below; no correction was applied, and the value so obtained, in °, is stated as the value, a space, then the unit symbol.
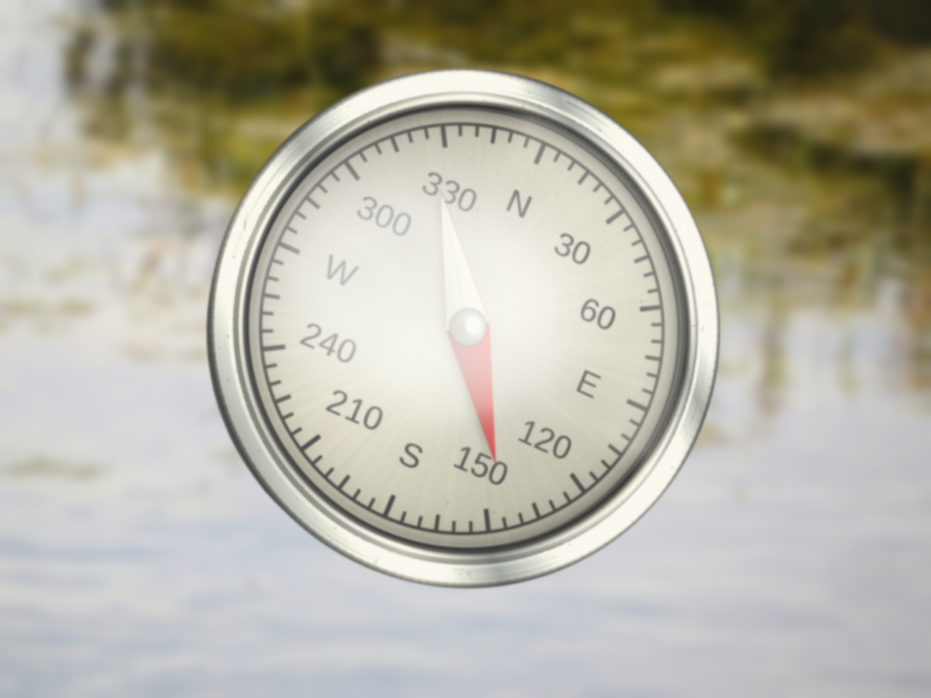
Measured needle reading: 145 °
